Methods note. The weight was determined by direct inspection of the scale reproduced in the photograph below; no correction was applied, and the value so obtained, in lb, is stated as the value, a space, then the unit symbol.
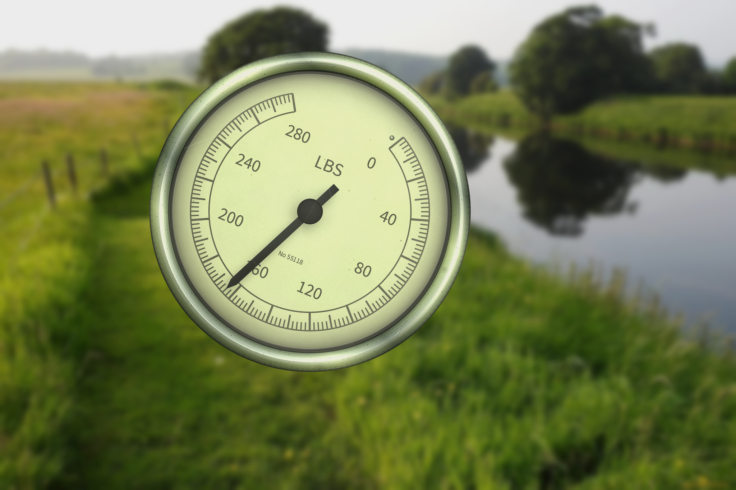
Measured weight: 164 lb
